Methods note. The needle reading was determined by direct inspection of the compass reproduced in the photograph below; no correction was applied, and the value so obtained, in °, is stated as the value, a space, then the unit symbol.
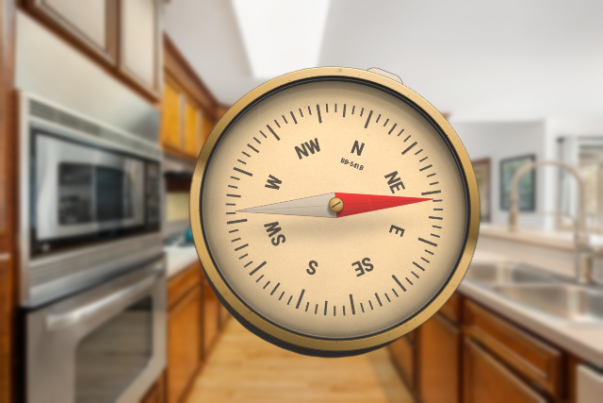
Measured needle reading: 65 °
